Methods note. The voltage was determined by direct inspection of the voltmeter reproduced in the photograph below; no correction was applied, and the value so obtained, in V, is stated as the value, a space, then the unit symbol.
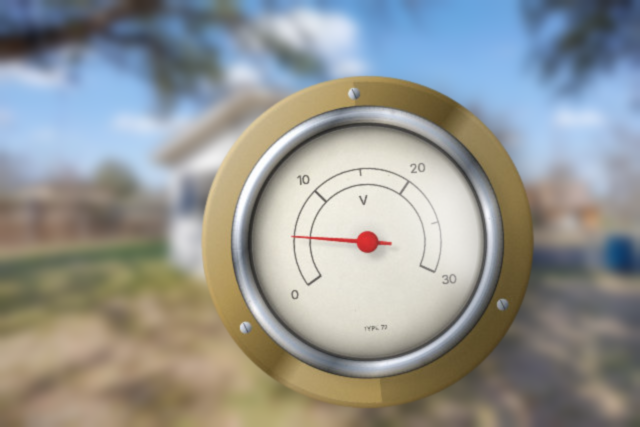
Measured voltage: 5 V
